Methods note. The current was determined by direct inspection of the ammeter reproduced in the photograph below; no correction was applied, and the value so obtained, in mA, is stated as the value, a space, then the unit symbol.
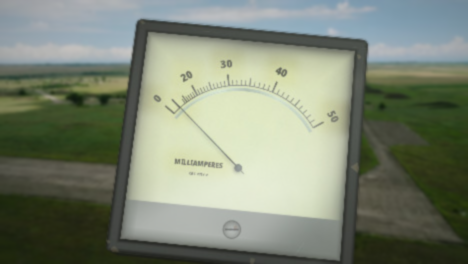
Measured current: 10 mA
